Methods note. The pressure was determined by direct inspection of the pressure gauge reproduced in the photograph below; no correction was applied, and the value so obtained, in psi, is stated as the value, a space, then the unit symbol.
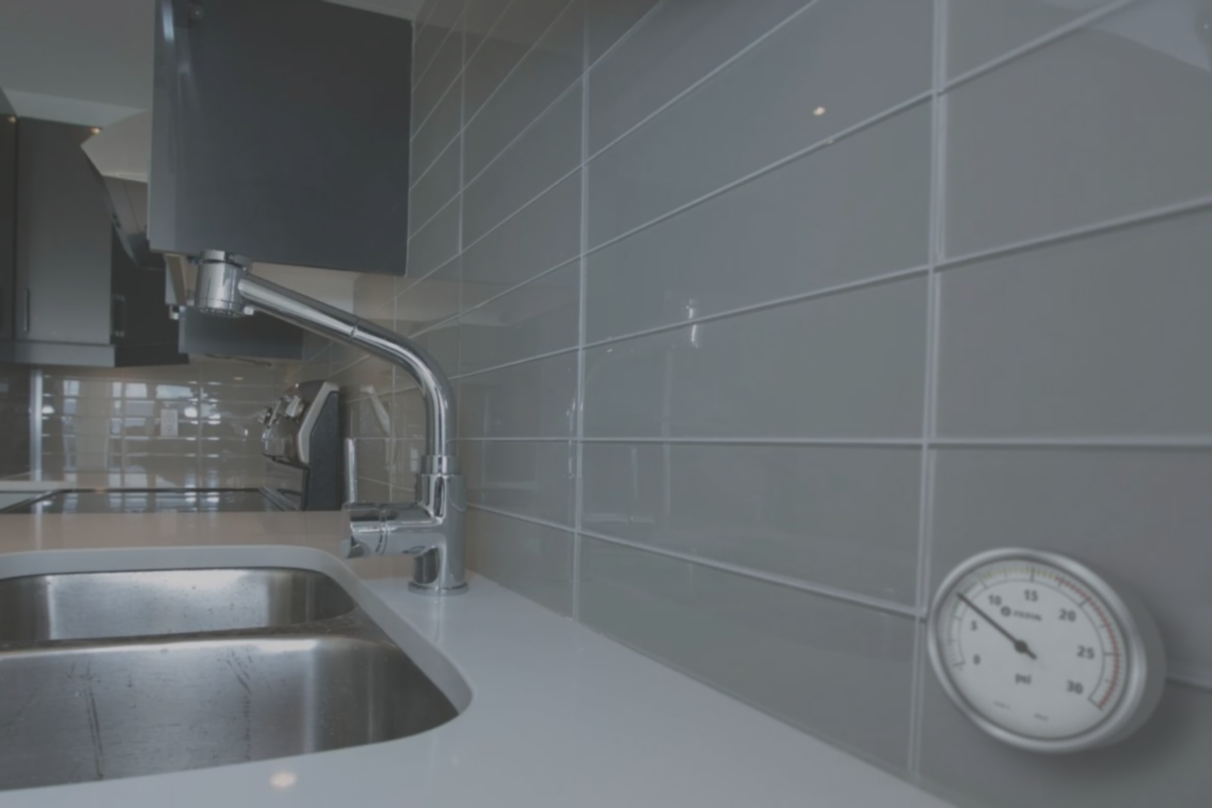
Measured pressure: 7.5 psi
